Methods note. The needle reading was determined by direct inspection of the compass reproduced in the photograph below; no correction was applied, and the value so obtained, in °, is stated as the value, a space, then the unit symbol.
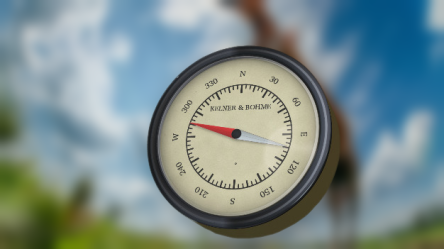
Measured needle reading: 285 °
